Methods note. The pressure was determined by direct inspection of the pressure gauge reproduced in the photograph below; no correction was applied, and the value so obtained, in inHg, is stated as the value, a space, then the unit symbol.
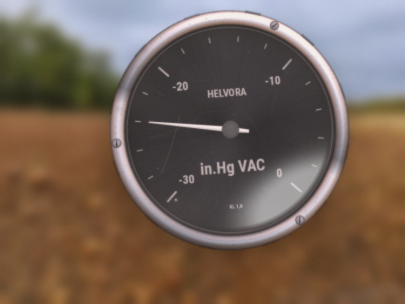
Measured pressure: -24 inHg
